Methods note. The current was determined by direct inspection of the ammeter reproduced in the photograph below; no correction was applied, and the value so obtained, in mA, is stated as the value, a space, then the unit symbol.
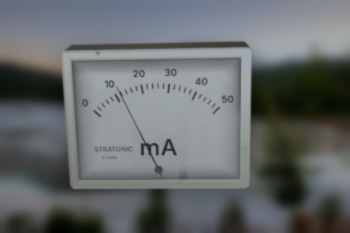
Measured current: 12 mA
